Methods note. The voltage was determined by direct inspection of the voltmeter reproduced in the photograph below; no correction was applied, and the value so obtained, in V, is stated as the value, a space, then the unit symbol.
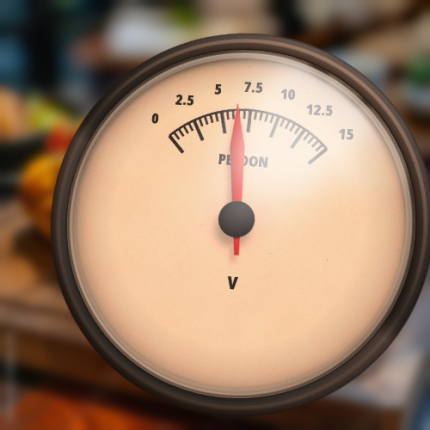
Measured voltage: 6.5 V
